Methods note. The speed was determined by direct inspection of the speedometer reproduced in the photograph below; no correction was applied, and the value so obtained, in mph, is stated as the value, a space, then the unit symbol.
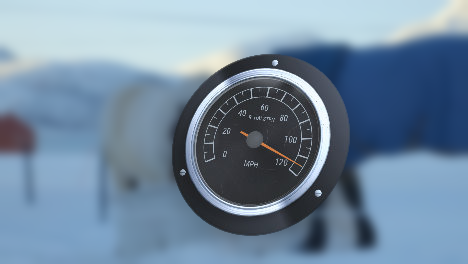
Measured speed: 115 mph
